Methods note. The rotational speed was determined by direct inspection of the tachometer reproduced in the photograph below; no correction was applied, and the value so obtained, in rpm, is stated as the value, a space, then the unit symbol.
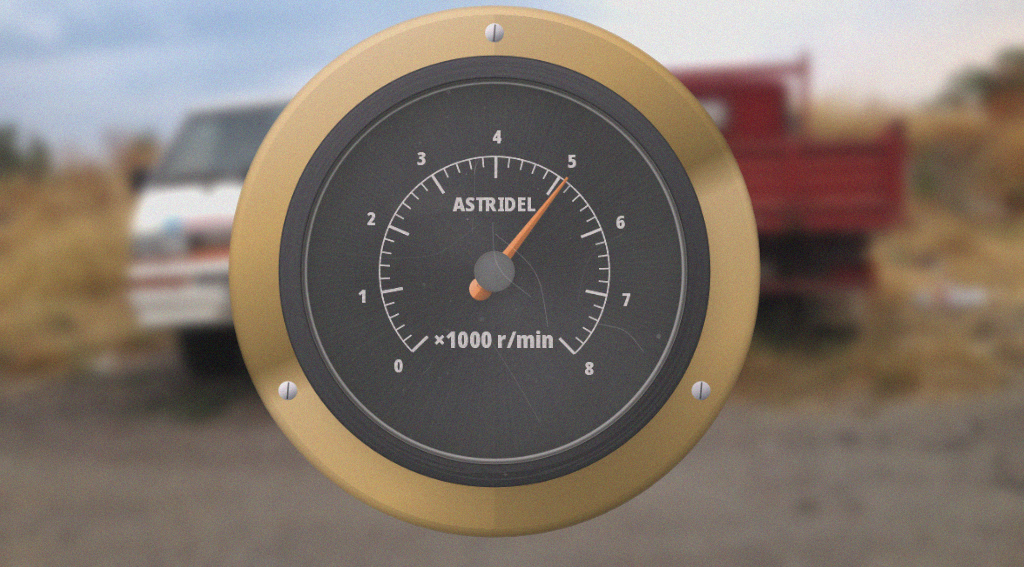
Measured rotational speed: 5100 rpm
